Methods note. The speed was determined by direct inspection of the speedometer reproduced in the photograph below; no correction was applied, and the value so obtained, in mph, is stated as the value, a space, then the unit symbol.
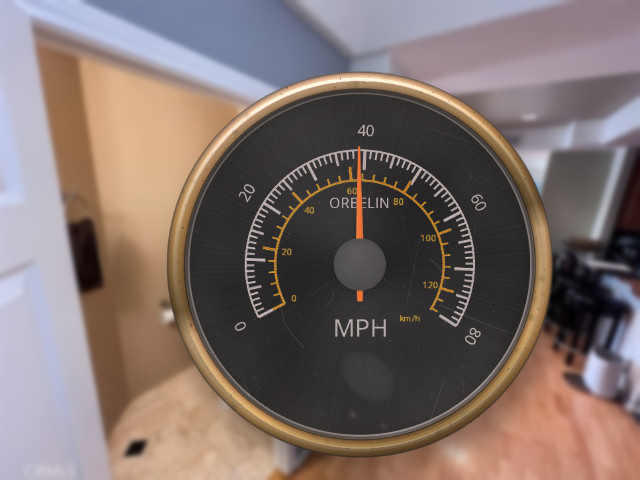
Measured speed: 39 mph
